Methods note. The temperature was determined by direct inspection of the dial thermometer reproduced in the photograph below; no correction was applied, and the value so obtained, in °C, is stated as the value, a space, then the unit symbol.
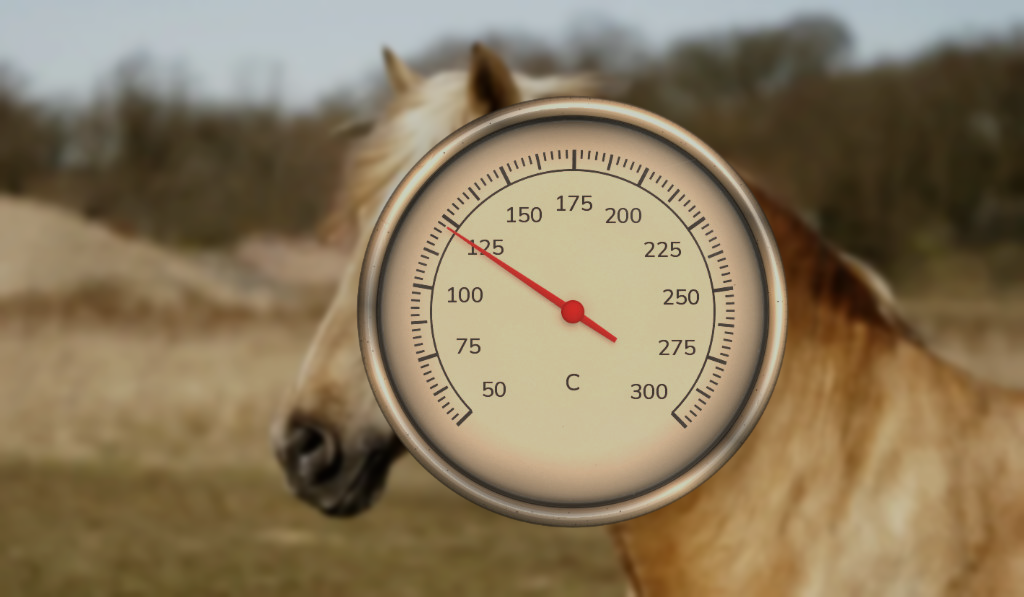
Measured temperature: 122.5 °C
